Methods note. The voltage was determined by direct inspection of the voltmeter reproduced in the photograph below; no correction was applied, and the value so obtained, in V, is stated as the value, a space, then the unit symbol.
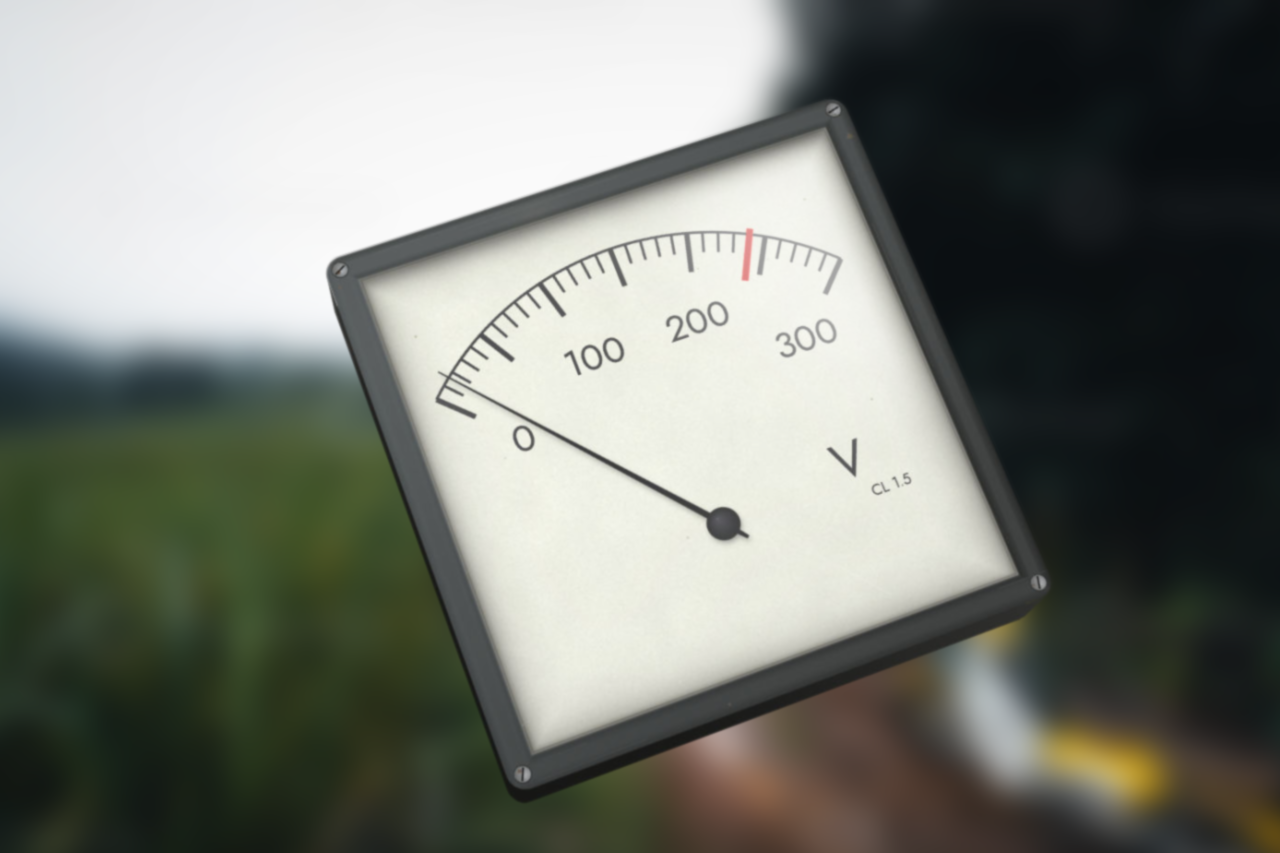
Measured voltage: 15 V
